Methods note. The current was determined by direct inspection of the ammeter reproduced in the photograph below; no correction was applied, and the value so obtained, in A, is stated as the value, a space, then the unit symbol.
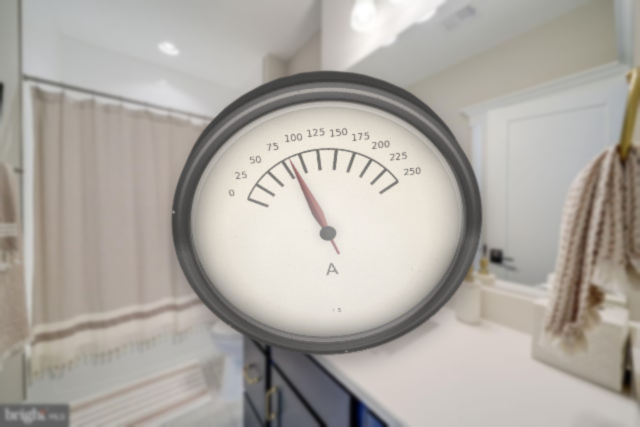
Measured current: 87.5 A
